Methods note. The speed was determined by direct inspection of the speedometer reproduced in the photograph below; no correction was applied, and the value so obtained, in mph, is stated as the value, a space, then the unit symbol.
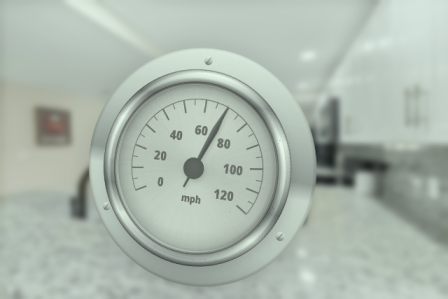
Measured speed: 70 mph
